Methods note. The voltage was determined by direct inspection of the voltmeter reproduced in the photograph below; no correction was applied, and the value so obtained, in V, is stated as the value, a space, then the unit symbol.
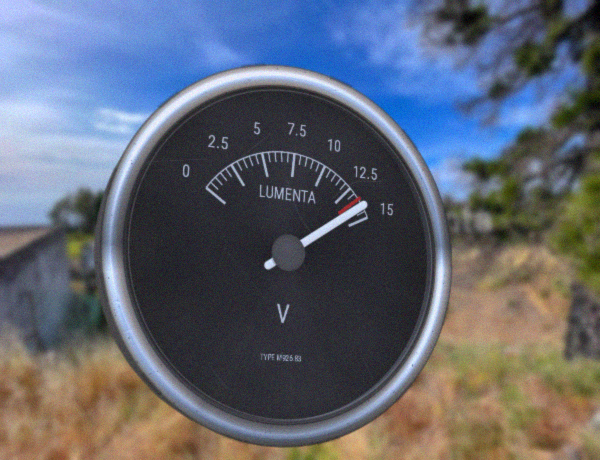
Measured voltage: 14 V
